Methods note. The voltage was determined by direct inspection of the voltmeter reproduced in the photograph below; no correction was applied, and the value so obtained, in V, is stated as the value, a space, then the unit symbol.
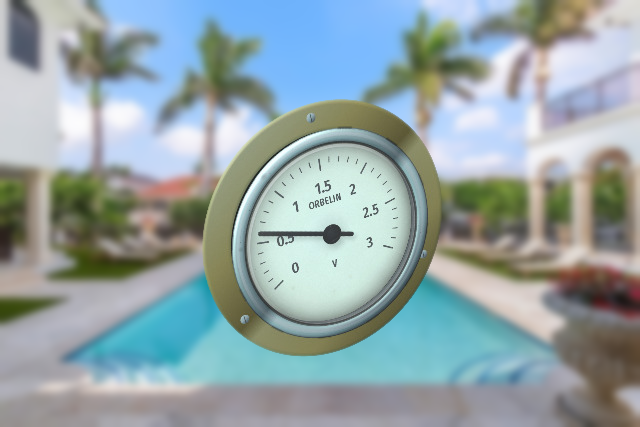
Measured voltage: 0.6 V
